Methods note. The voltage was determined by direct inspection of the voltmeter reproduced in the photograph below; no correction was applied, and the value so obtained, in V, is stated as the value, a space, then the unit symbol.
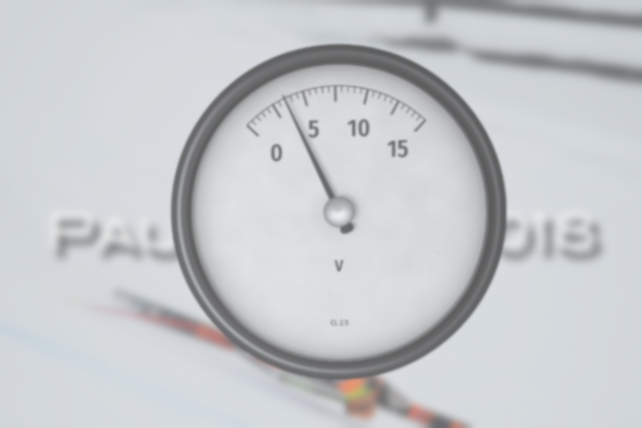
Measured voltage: 3.5 V
